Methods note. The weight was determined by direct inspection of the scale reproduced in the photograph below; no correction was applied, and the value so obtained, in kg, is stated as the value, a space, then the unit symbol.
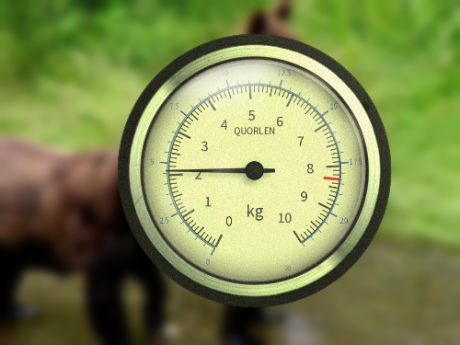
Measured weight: 2.1 kg
